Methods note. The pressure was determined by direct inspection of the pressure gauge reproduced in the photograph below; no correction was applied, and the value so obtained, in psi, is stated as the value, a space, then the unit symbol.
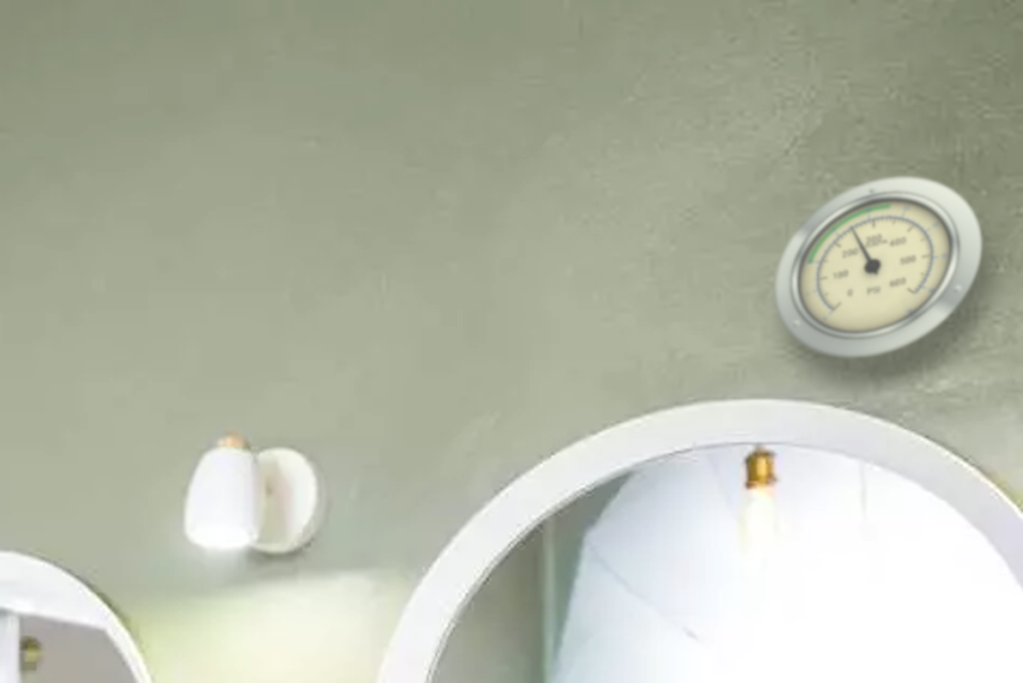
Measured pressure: 250 psi
